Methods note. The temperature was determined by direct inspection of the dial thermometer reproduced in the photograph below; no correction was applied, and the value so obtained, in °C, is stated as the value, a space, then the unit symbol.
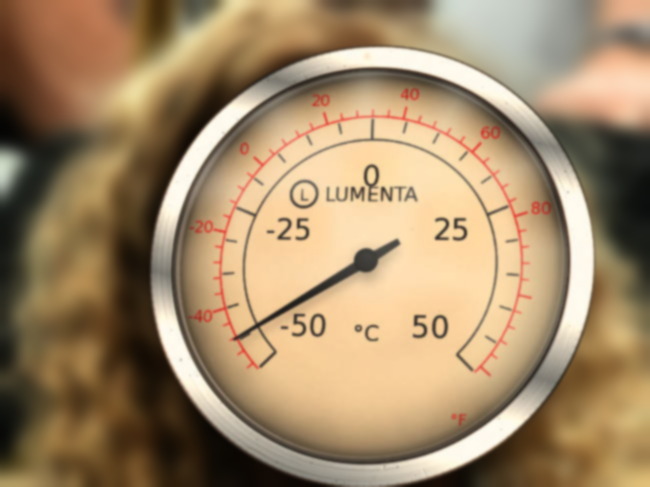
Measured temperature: -45 °C
